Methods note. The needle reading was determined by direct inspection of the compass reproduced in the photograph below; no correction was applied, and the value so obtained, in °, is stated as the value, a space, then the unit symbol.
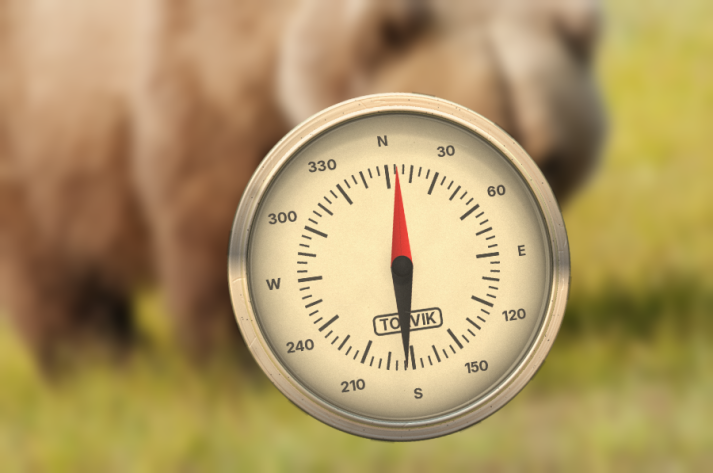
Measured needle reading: 5 °
